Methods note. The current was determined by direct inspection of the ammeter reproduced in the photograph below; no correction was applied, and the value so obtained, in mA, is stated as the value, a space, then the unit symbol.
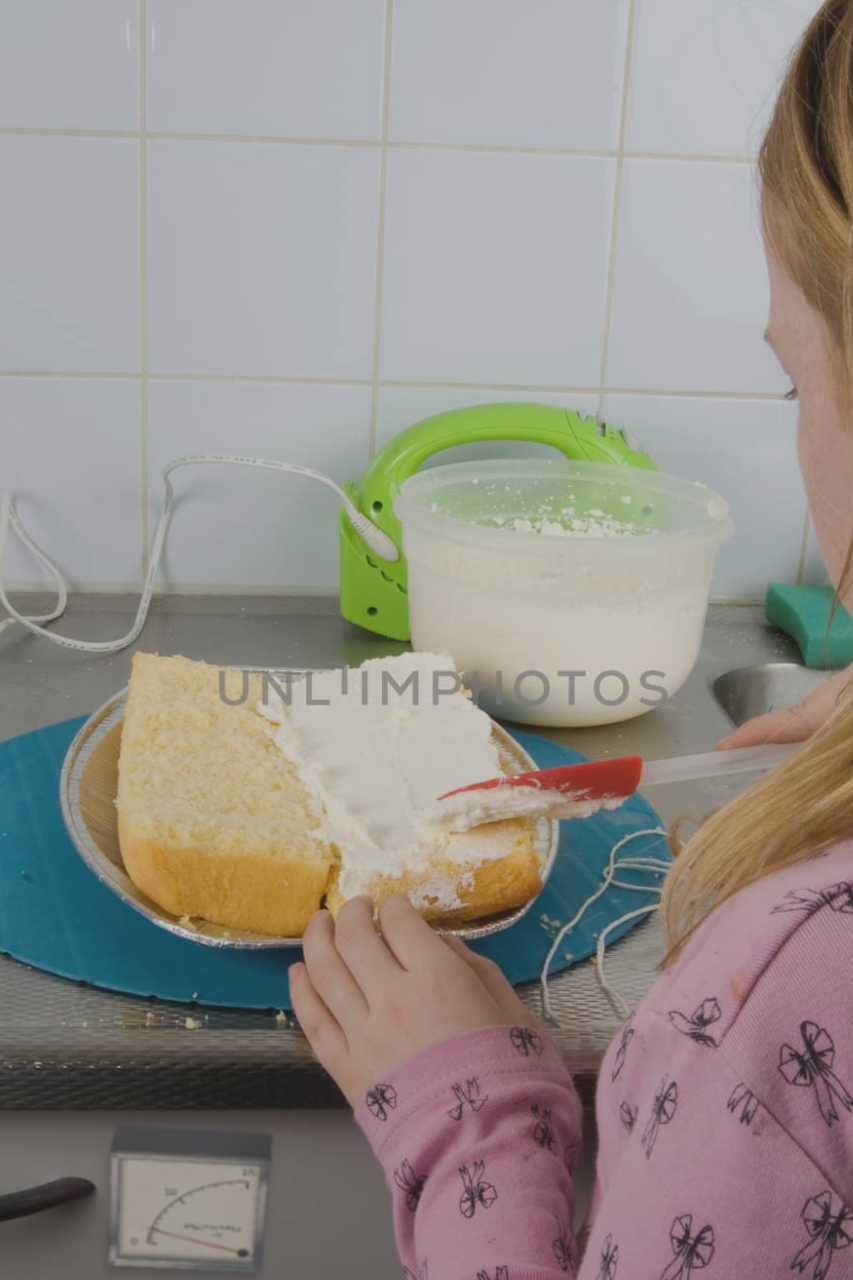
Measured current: 5 mA
